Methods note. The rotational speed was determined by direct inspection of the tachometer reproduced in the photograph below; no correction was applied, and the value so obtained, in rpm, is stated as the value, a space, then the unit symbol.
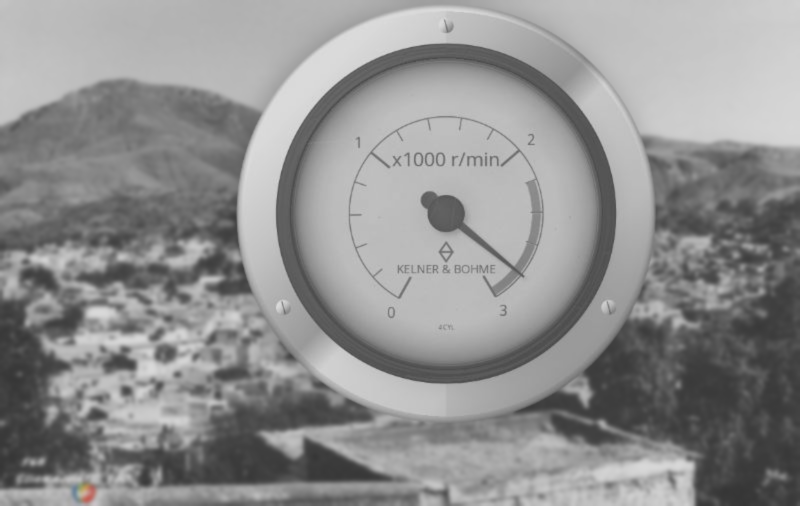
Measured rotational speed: 2800 rpm
